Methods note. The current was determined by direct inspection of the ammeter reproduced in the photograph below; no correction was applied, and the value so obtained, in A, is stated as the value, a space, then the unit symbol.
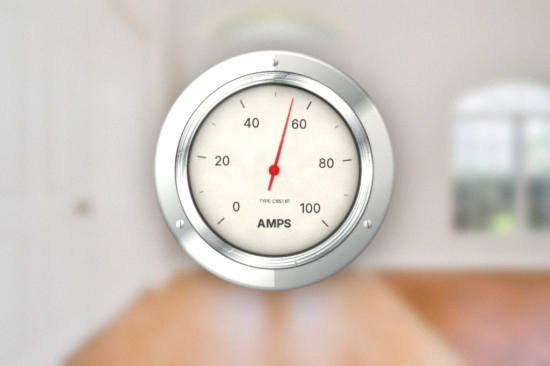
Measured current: 55 A
